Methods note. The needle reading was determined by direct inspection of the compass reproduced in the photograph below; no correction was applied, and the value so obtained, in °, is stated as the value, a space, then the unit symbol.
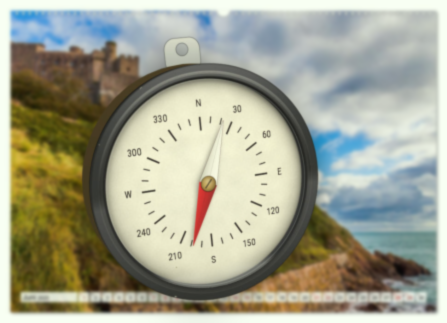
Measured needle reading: 200 °
